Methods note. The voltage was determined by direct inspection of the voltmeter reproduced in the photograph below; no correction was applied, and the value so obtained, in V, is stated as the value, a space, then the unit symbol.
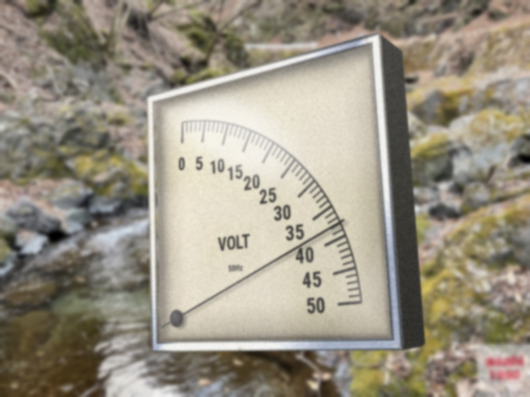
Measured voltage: 38 V
